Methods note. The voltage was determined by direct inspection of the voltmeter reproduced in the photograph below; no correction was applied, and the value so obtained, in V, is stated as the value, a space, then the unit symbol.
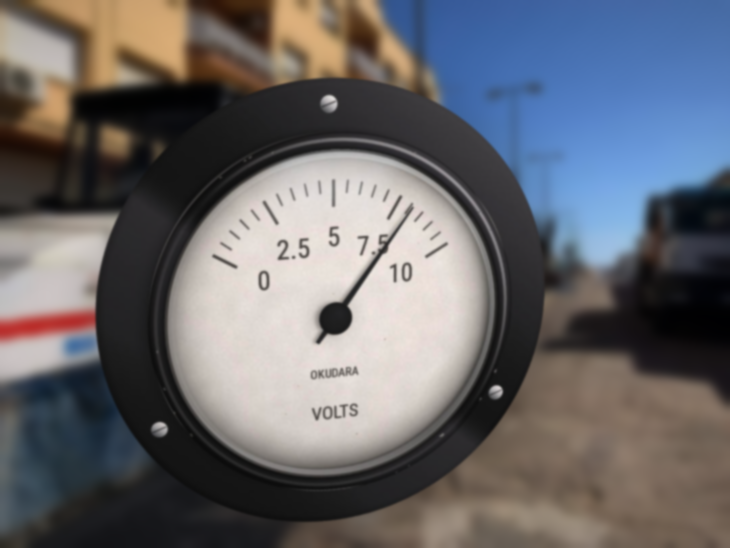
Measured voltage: 8 V
